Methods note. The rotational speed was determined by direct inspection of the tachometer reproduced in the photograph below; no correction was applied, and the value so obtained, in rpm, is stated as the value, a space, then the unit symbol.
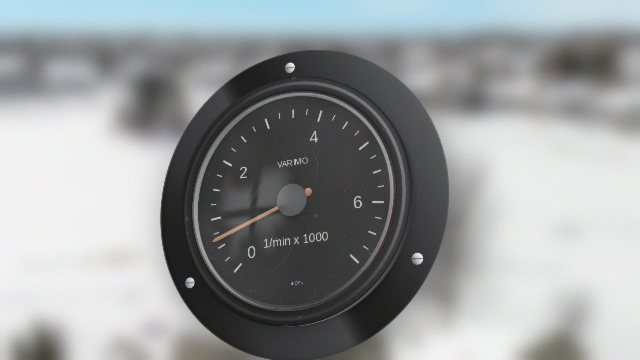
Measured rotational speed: 625 rpm
